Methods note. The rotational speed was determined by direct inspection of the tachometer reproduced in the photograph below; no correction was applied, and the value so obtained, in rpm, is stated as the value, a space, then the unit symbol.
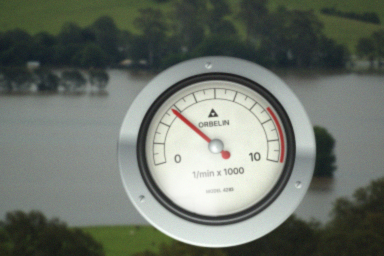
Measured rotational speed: 2750 rpm
